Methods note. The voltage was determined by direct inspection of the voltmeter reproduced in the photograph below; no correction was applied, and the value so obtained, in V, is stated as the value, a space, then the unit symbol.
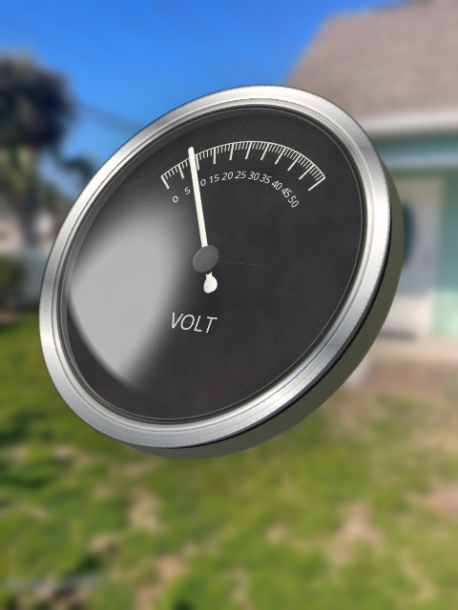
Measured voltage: 10 V
